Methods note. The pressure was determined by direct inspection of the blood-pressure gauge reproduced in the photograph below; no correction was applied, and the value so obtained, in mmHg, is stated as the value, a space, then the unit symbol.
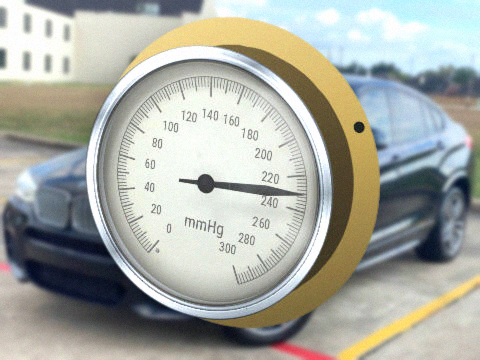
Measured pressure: 230 mmHg
